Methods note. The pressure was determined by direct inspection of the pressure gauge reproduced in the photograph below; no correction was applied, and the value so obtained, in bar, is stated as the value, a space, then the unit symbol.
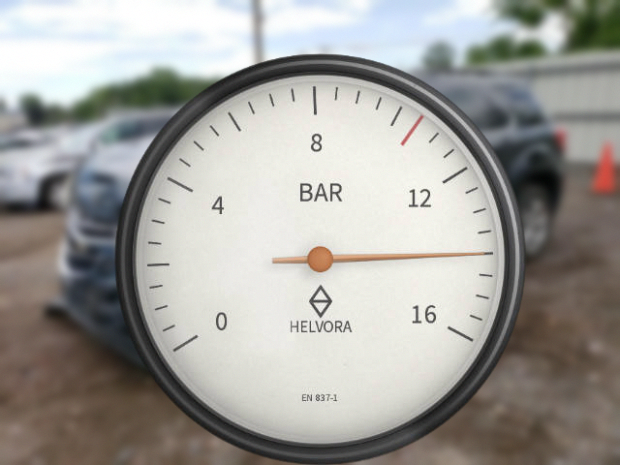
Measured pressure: 14 bar
